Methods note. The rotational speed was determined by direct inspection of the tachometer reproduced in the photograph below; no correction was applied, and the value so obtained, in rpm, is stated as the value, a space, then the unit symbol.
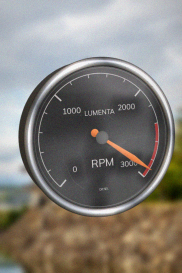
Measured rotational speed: 2900 rpm
